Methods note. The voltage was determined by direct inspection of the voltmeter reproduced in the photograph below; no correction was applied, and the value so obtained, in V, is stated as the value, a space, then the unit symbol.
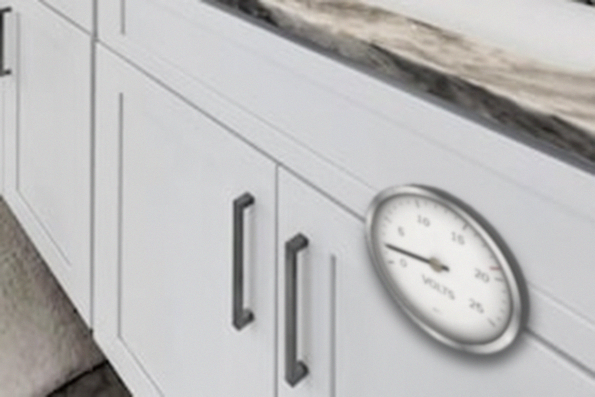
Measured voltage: 2 V
